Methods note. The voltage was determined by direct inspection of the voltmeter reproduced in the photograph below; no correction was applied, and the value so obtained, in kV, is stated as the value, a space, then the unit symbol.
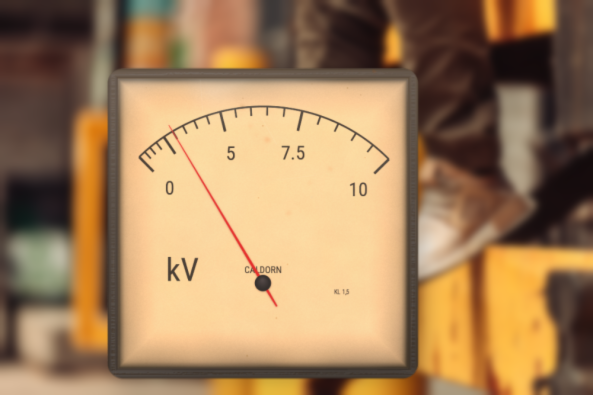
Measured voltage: 3 kV
